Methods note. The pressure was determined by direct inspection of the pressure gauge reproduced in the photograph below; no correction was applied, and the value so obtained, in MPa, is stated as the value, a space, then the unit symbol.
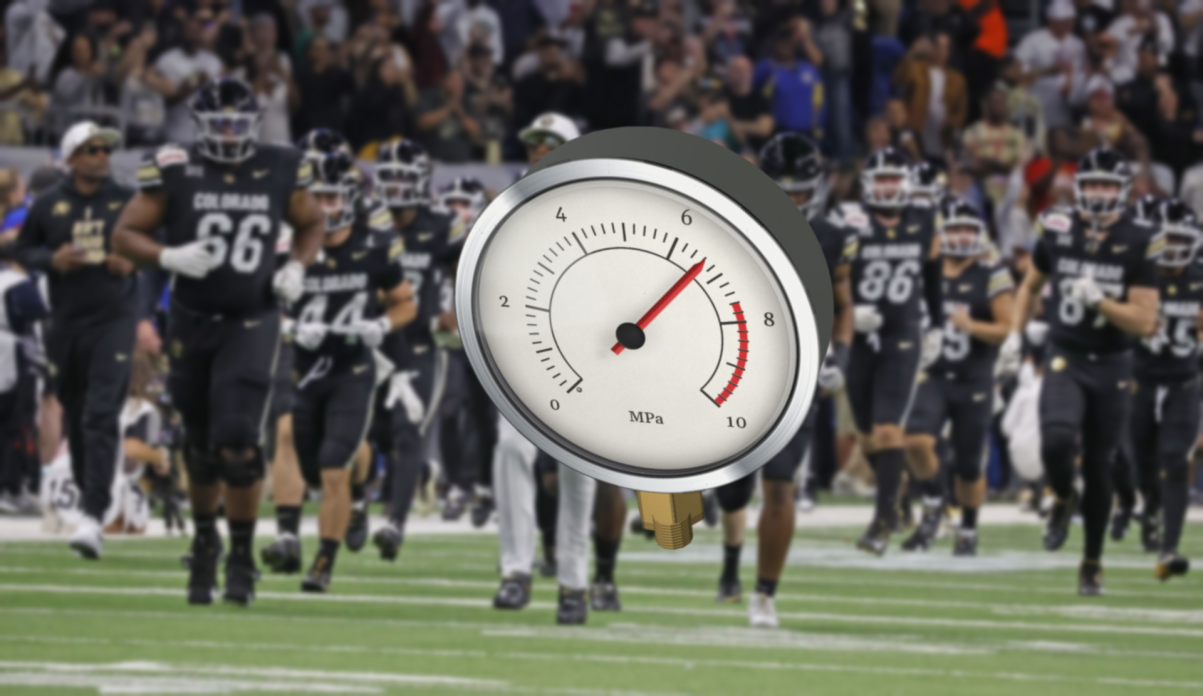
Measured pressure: 6.6 MPa
